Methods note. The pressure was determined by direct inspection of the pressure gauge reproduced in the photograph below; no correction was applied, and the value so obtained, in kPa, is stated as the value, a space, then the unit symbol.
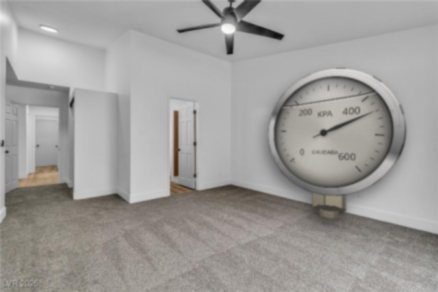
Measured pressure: 440 kPa
